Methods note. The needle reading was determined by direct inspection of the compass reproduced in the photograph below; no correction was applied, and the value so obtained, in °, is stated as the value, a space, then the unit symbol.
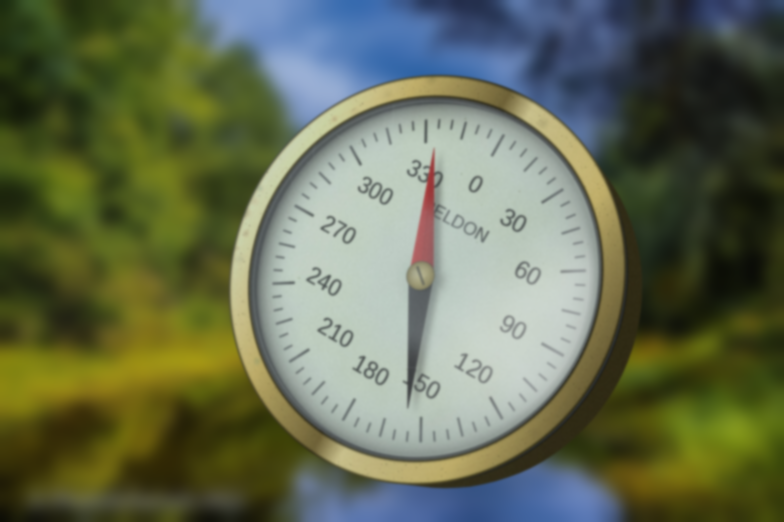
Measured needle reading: 335 °
